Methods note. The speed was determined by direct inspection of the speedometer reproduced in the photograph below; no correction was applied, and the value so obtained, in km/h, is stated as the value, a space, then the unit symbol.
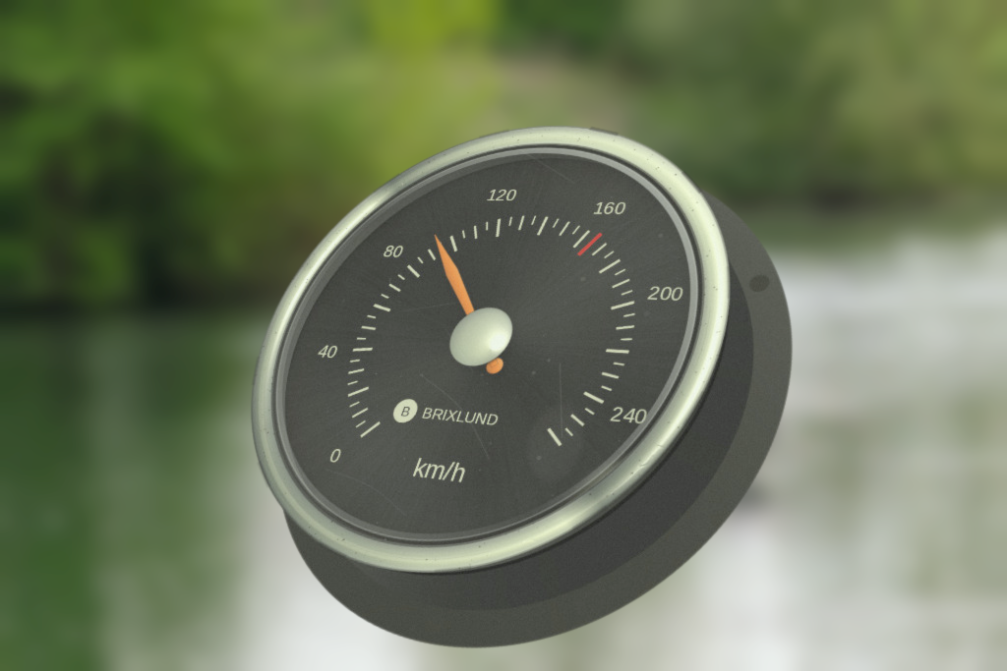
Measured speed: 95 km/h
